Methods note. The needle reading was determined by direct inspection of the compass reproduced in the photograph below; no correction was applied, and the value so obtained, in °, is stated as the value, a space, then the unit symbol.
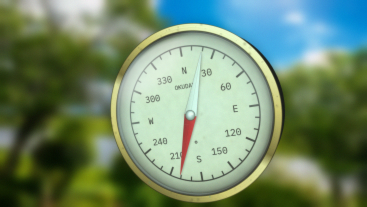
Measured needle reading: 200 °
